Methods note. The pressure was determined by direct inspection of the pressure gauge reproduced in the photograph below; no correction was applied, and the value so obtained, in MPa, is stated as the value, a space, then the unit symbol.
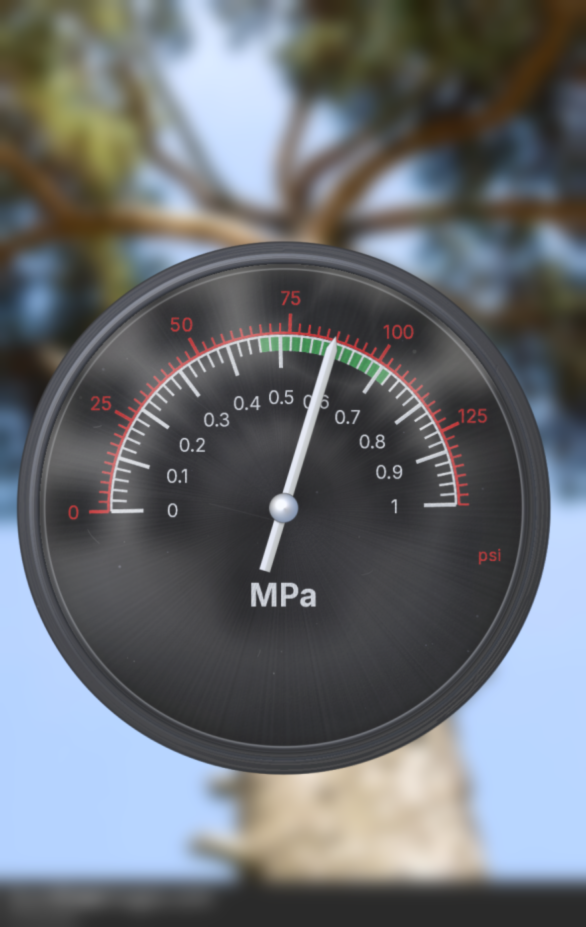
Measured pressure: 0.6 MPa
